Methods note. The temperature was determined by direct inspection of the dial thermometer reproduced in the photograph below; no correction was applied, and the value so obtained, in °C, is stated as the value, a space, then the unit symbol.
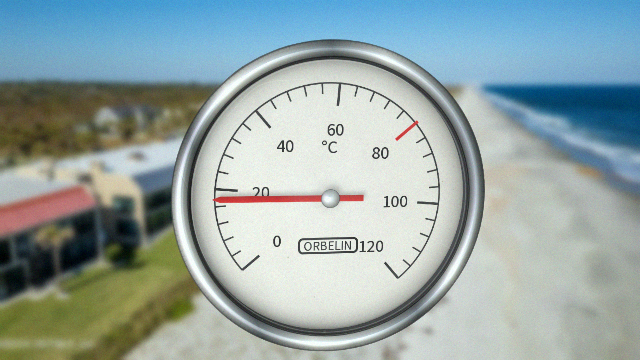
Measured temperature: 18 °C
